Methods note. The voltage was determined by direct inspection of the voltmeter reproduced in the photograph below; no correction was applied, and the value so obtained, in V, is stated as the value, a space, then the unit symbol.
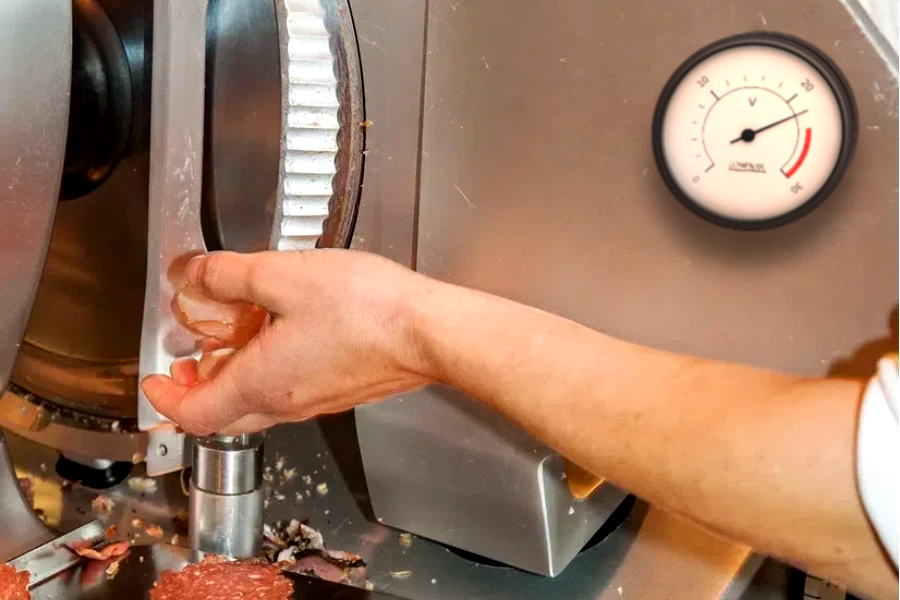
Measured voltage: 22 V
